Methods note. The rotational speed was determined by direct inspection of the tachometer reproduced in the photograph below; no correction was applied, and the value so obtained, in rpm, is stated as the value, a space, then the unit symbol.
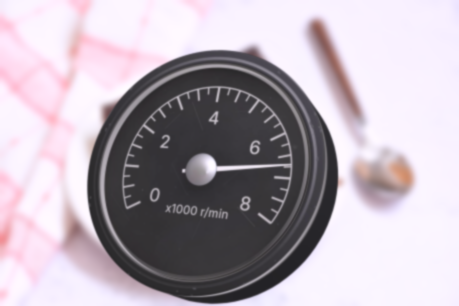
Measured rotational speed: 6750 rpm
